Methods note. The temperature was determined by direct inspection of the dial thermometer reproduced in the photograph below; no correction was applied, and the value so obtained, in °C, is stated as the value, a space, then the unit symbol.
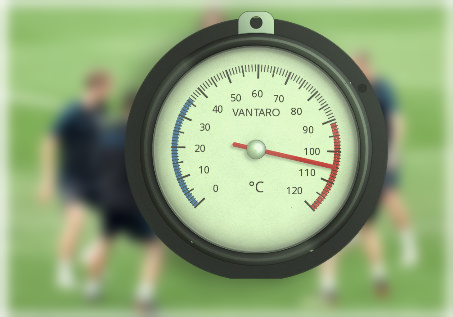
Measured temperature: 105 °C
